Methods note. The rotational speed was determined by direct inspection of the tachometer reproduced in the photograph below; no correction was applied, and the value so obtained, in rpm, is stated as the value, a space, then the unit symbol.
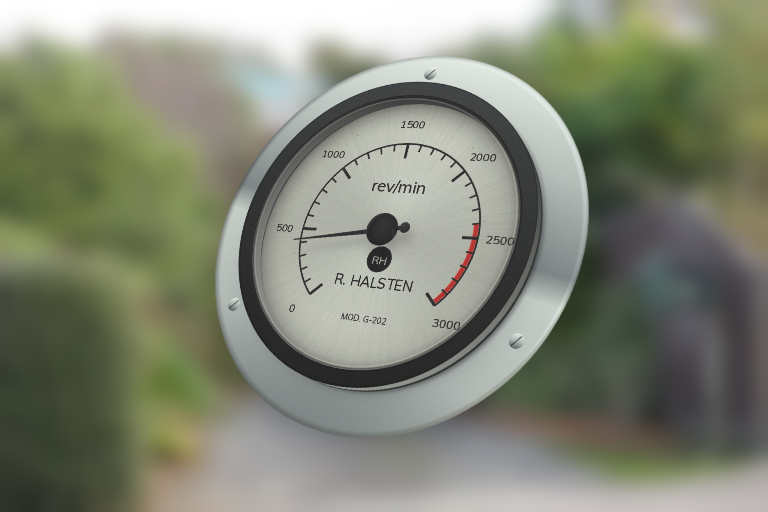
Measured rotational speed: 400 rpm
